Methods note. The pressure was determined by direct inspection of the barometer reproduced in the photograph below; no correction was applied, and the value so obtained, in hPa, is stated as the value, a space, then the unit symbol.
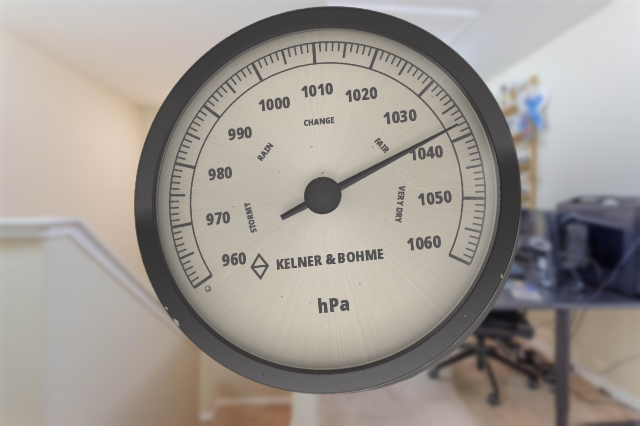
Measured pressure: 1038 hPa
